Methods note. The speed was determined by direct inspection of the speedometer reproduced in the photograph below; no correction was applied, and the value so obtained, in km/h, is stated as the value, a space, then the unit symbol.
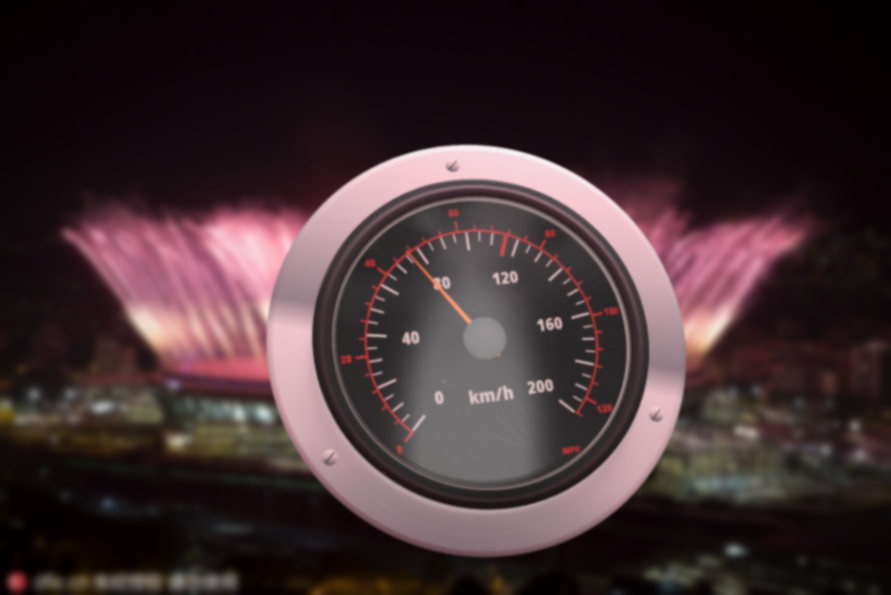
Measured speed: 75 km/h
